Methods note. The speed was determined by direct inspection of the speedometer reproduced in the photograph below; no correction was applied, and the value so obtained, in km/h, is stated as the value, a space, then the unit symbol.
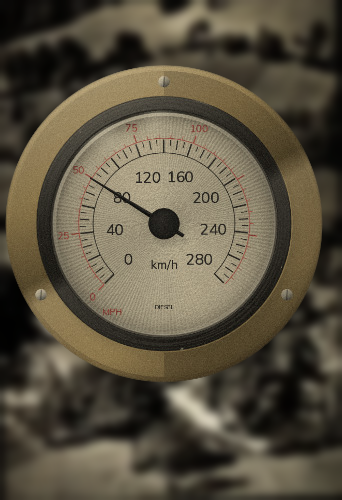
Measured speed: 80 km/h
